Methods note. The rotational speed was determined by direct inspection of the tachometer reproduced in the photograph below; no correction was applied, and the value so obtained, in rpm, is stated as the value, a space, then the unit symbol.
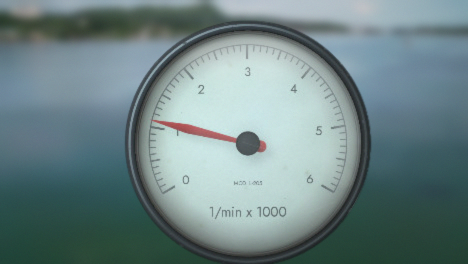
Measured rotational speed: 1100 rpm
